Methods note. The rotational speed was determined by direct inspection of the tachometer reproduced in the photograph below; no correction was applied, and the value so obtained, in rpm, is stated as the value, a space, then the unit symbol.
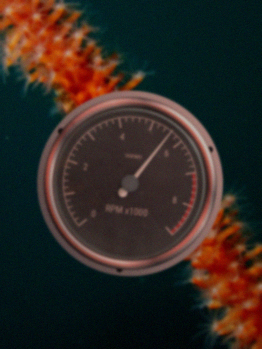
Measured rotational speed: 5600 rpm
